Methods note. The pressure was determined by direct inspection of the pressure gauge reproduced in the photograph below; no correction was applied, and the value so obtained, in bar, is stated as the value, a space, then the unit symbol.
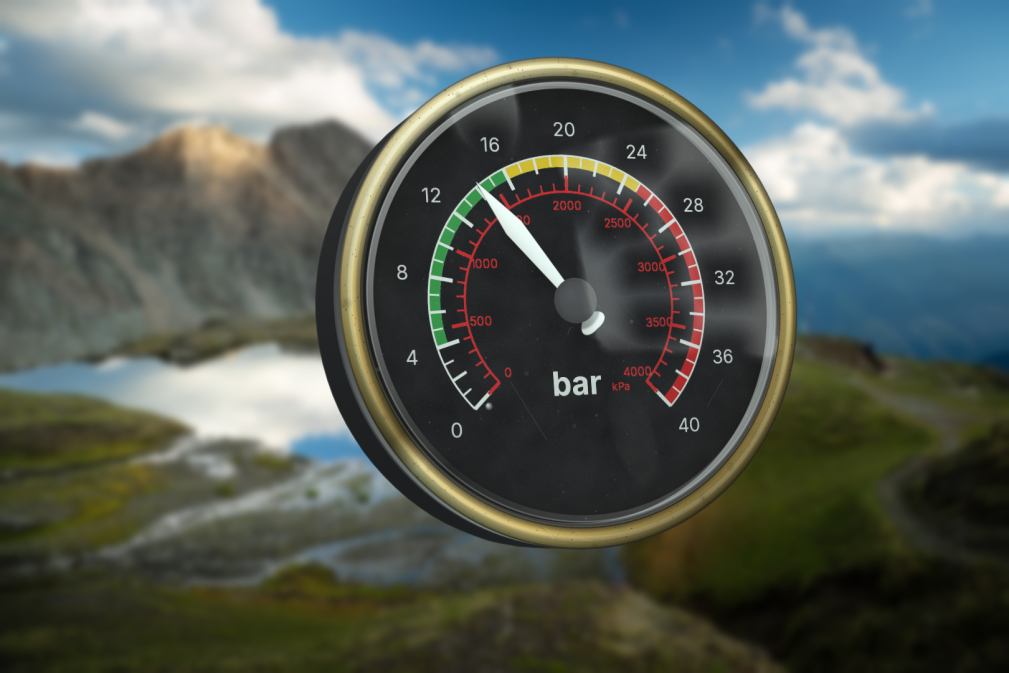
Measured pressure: 14 bar
